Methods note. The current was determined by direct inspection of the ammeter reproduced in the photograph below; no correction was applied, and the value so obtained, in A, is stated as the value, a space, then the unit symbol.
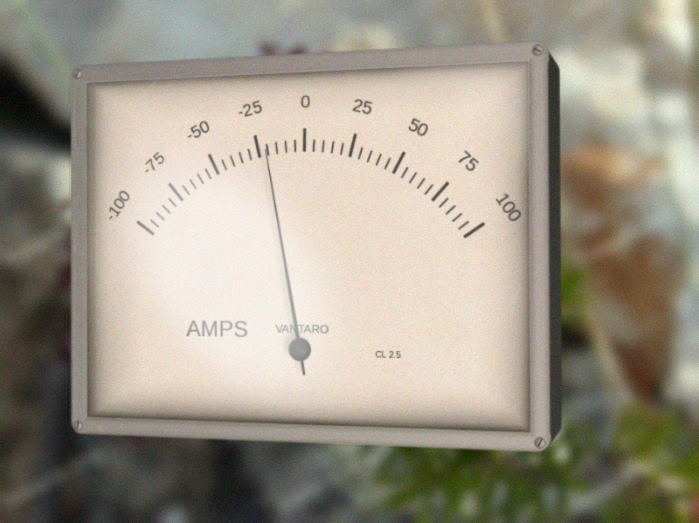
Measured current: -20 A
